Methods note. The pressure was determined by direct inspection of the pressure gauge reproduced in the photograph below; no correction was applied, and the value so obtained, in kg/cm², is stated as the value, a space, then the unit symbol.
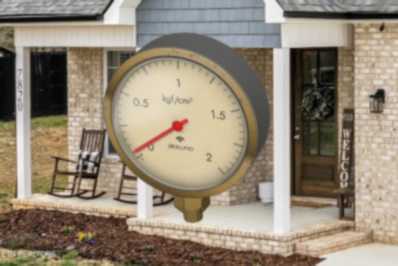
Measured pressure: 0.05 kg/cm²
